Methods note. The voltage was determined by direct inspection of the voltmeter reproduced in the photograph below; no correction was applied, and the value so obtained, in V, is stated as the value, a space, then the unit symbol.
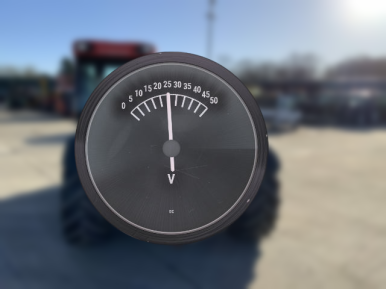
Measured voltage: 25 V
